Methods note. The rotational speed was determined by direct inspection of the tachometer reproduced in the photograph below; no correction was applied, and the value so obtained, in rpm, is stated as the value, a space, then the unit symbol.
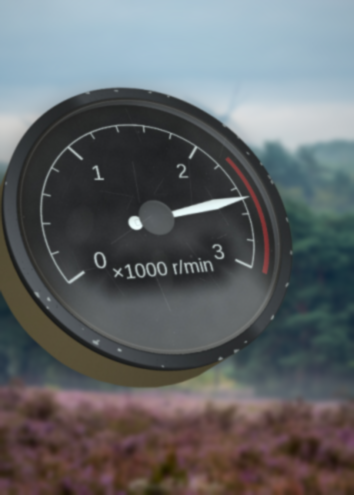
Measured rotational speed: 2500 rpm
